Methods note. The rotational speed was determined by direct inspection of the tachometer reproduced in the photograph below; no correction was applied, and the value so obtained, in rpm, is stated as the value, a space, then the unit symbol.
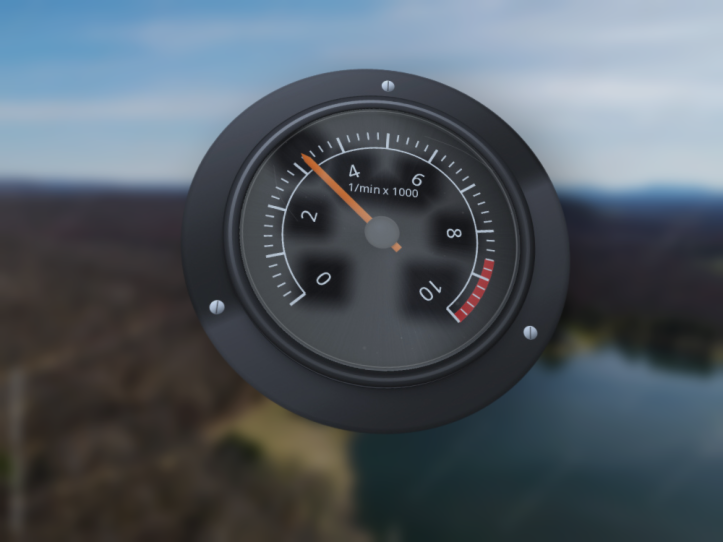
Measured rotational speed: 3200 rpm
